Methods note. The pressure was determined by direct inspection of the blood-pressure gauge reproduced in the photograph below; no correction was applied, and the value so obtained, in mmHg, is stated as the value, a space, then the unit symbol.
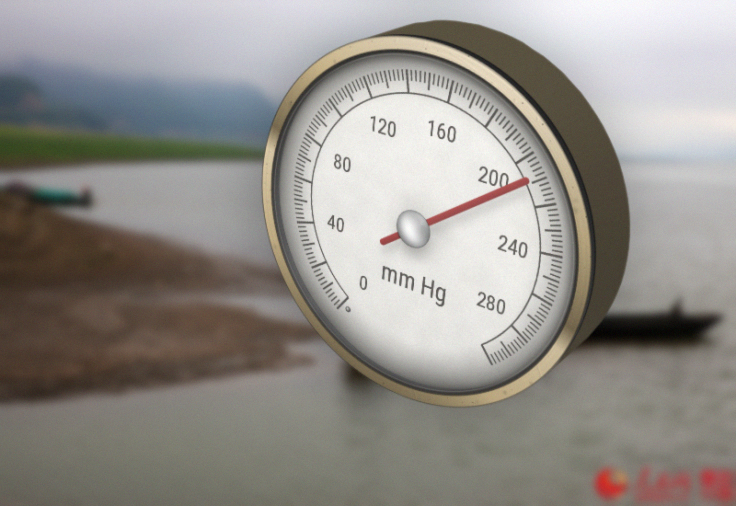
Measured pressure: 208 mmHg
